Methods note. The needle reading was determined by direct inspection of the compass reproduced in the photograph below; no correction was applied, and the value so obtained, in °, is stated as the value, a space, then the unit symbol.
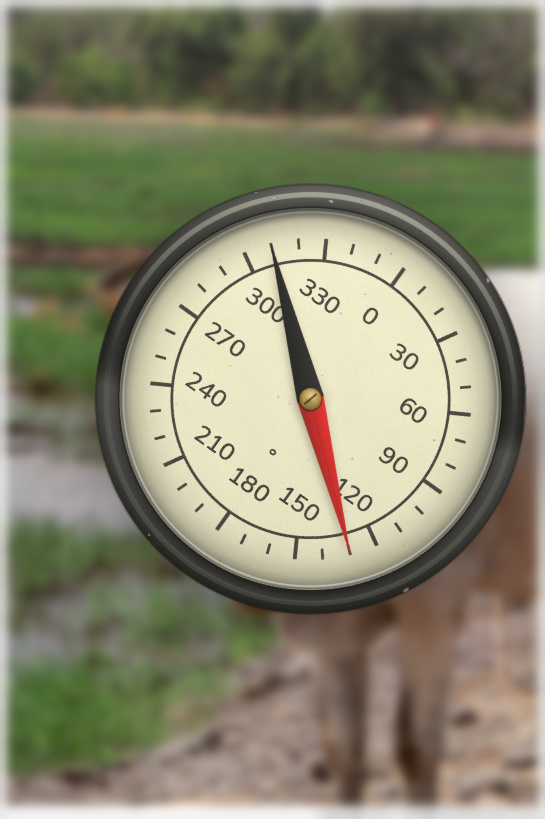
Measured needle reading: 130 °
